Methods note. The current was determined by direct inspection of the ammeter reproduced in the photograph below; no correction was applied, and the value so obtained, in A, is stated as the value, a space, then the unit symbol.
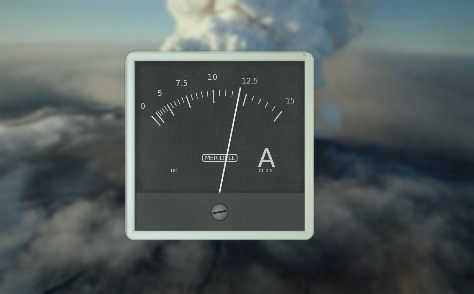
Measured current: 12 A
